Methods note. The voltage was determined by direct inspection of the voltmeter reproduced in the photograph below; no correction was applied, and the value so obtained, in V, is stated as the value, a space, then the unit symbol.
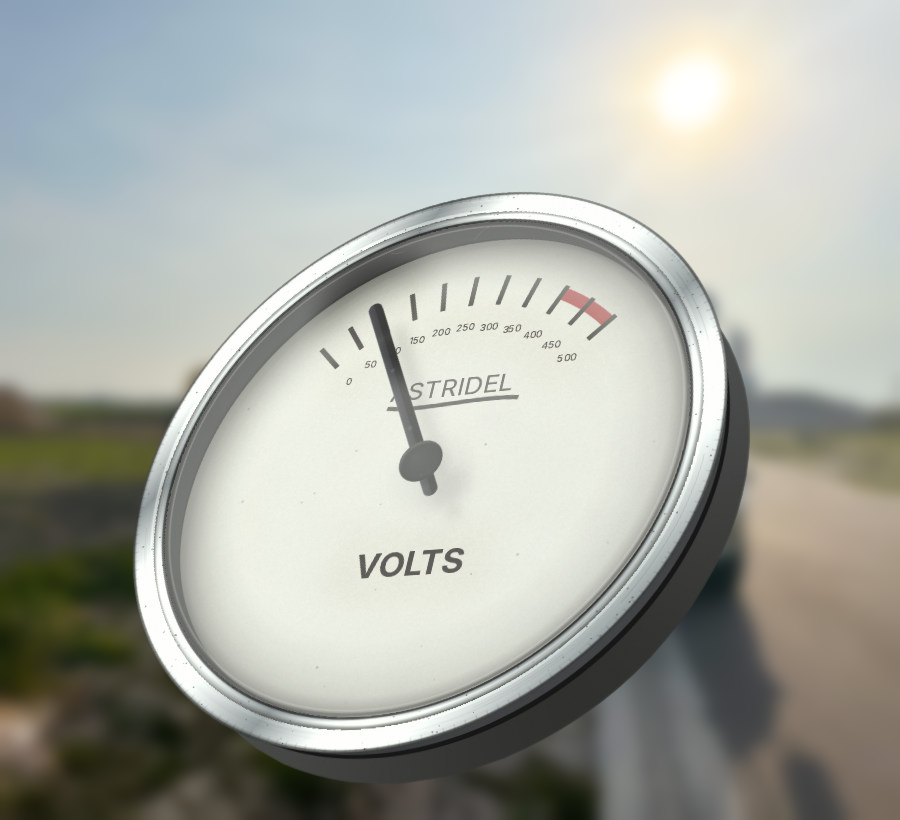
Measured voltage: 100 V
